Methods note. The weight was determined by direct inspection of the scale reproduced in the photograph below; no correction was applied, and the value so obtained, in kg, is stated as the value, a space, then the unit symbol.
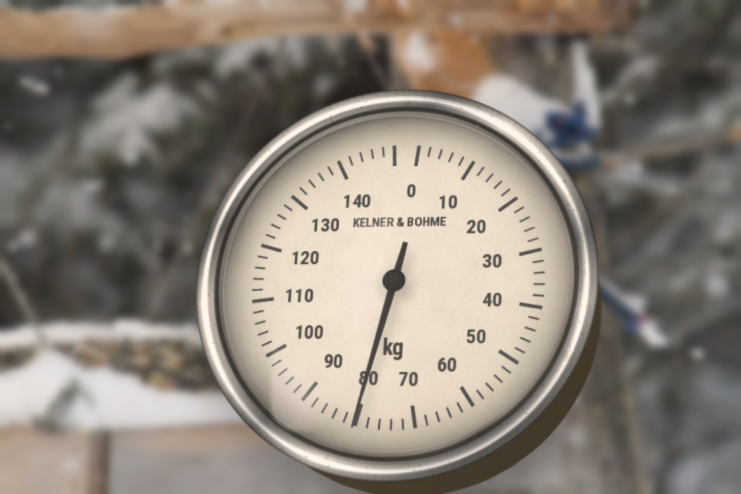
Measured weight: 80 kg
